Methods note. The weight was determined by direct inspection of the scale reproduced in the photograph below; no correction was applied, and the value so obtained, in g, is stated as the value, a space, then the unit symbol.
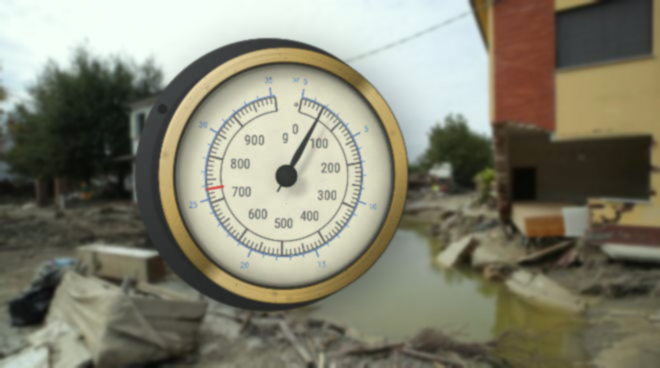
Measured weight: 50 g
